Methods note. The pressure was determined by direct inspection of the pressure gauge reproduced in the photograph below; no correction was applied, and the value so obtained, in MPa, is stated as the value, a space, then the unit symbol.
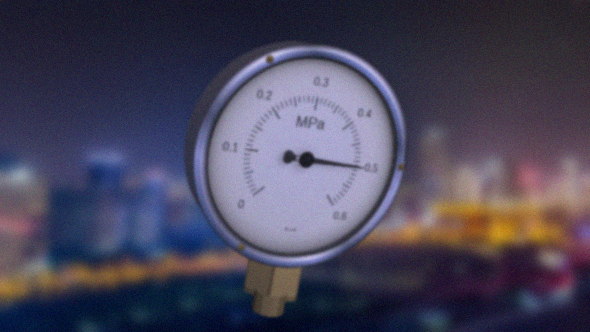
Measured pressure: 0.5 MPa
